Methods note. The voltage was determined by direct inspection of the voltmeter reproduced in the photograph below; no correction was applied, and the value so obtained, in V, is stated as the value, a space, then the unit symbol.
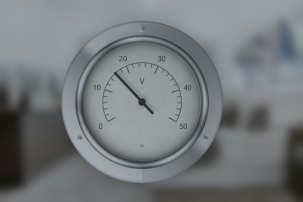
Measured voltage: 16 V
